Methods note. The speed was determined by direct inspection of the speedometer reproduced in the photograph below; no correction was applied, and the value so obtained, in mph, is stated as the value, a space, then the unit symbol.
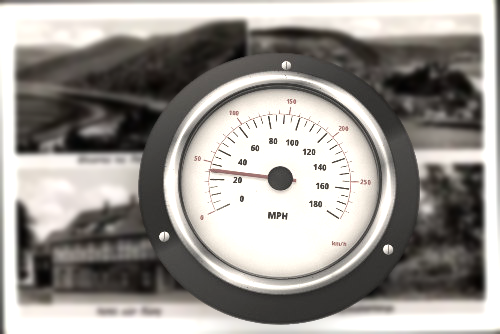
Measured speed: 25 mph
